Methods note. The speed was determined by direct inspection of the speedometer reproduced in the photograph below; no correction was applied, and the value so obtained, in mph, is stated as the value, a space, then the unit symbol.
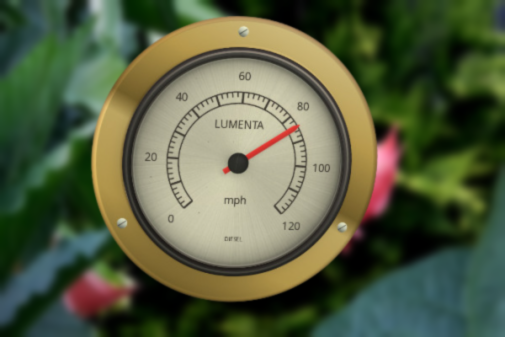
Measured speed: 84 mph
